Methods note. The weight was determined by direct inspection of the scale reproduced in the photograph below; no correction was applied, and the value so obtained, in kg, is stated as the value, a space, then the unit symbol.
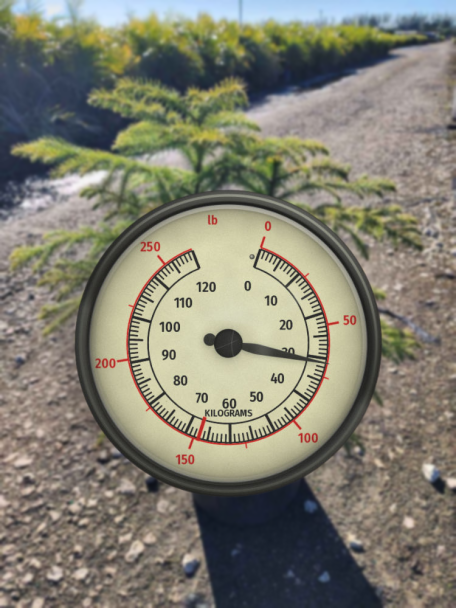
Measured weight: 31 kg
